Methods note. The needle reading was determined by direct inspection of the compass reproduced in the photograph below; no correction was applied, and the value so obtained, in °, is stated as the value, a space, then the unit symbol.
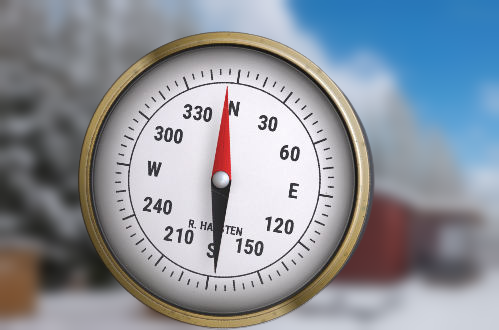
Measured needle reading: 355 °
